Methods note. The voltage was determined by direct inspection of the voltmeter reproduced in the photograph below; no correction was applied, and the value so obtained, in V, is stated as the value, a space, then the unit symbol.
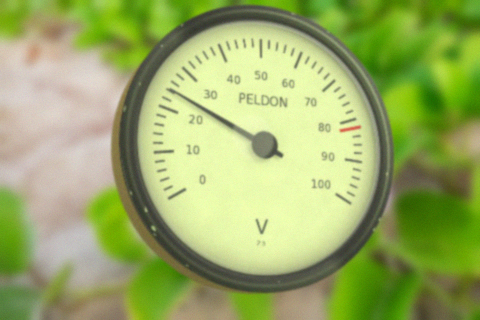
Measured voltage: 24 V
